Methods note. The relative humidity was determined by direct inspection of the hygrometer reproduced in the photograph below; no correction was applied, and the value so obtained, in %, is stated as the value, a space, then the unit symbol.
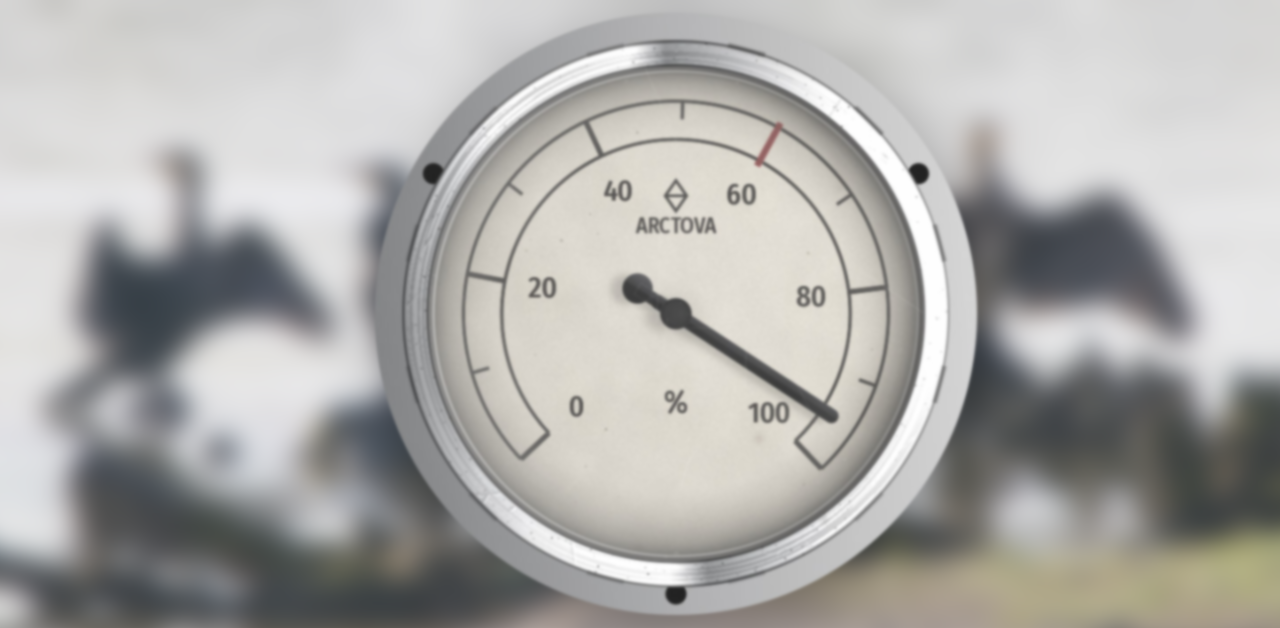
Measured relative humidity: 95 %
